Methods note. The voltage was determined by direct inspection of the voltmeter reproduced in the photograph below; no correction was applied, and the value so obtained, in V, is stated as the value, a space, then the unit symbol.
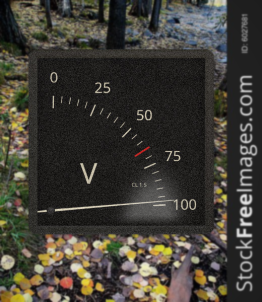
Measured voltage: 97.5 V
